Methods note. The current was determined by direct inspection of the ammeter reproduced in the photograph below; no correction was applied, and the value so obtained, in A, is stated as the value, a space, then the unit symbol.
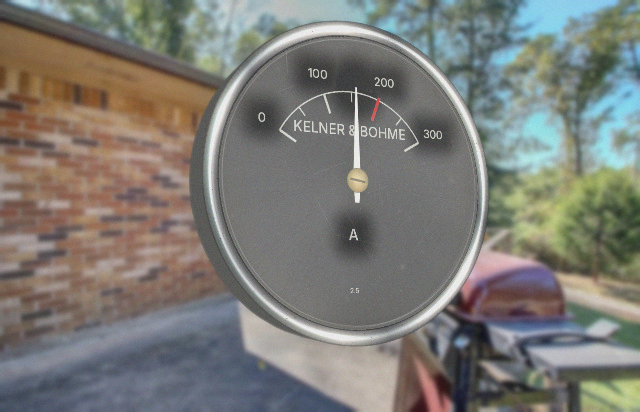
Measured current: 150 A
